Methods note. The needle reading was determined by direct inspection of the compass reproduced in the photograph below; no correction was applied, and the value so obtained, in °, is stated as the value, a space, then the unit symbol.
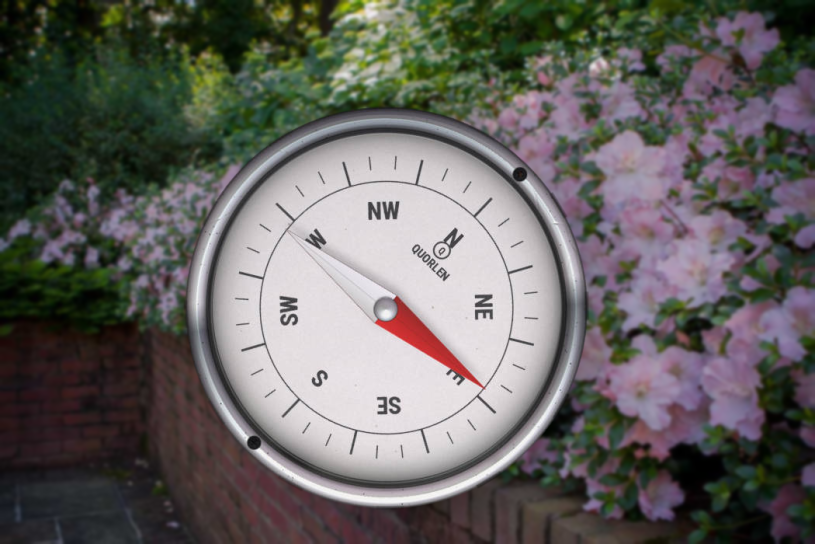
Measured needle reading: 85 °
